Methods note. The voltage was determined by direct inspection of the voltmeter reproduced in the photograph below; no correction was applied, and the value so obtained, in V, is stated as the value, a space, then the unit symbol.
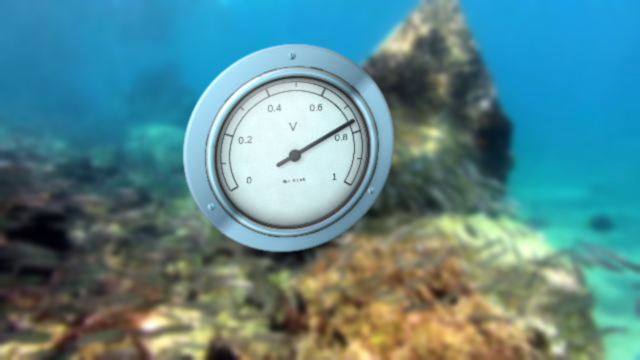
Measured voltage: 0.75 V
